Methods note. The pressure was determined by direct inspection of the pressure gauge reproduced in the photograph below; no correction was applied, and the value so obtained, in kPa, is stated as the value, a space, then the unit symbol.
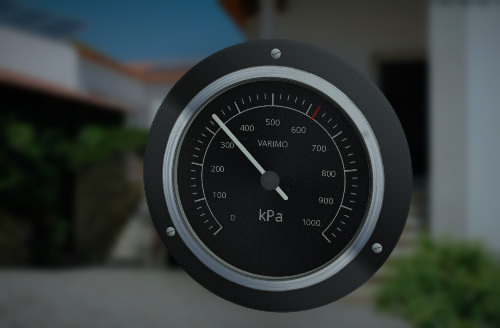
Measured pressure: 340 kPa
